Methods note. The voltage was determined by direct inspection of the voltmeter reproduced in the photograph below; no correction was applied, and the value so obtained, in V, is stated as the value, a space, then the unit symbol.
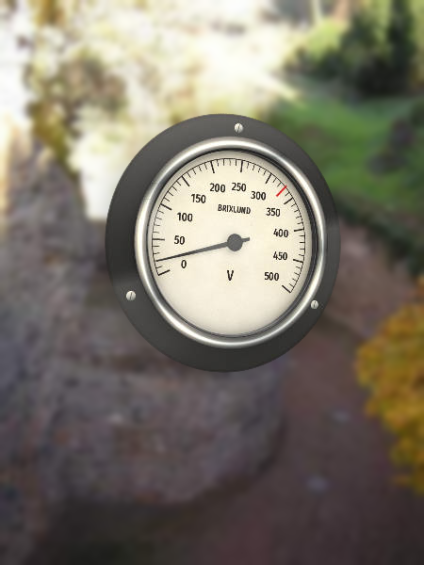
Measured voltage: 20 V
